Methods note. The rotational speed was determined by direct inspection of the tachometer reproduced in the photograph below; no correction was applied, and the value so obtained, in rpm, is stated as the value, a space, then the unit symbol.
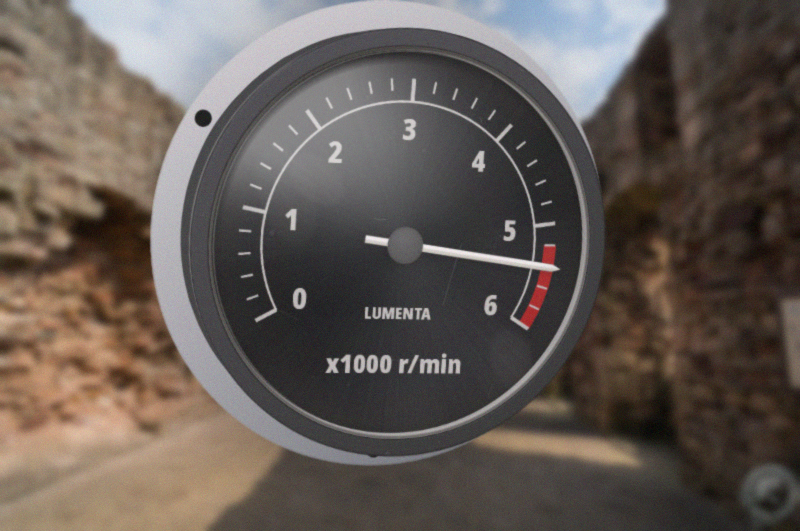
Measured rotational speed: 5400 rpm
